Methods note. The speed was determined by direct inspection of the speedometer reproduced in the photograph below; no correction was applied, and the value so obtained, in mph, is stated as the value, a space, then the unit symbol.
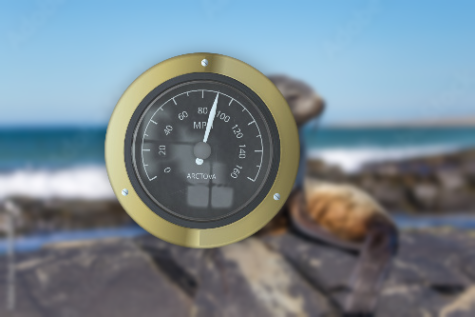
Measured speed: 90 mph
